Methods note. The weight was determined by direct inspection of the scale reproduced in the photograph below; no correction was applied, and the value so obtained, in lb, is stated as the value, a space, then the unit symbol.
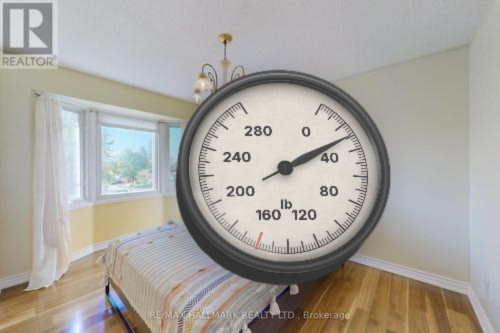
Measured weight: 30 lb
